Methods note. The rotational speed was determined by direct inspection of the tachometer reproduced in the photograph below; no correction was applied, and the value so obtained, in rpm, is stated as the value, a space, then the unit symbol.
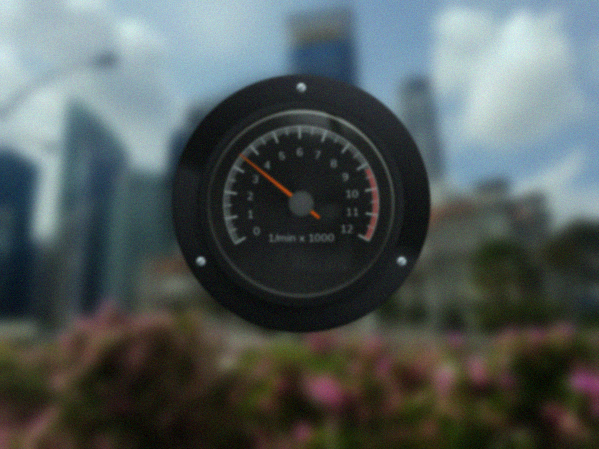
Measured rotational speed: 3500 rpm
